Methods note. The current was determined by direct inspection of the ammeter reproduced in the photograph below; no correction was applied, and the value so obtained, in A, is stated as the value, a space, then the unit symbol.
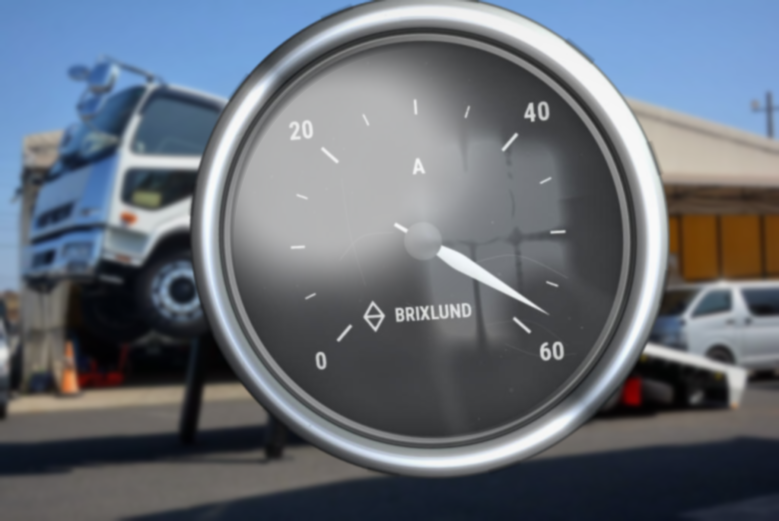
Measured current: 57.5 A
